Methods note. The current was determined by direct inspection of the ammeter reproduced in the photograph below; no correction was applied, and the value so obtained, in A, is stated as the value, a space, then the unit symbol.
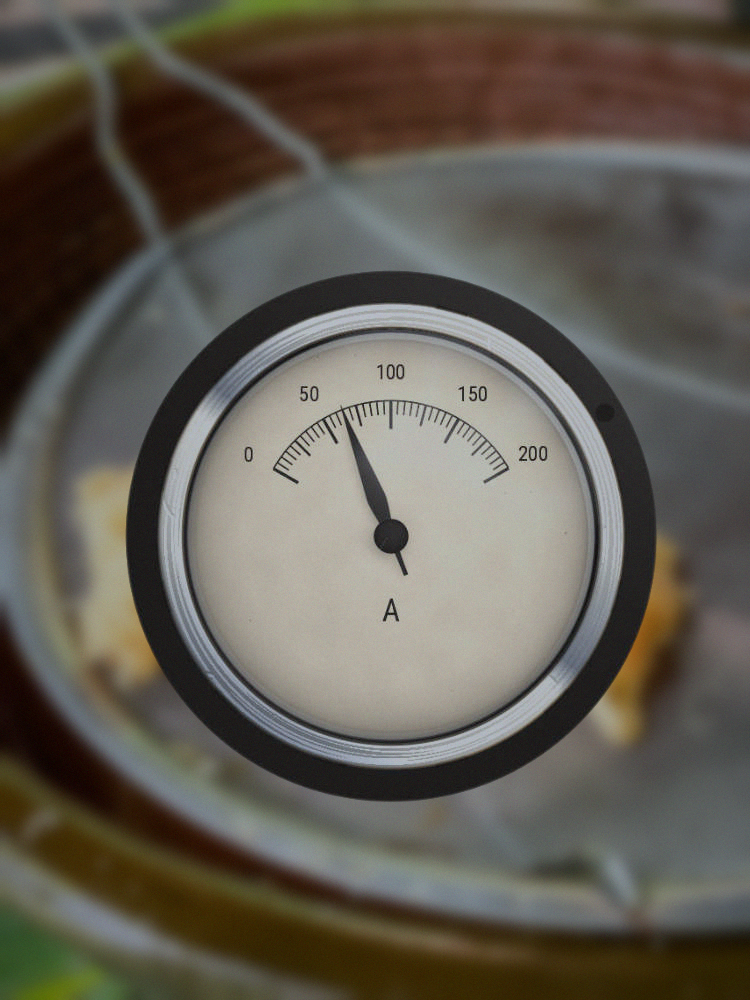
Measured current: 65 A
